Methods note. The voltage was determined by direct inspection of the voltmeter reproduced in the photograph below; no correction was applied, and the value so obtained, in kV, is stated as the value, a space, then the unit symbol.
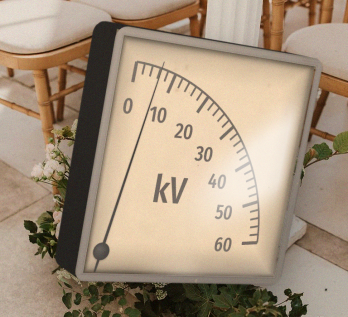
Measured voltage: 6 kV
